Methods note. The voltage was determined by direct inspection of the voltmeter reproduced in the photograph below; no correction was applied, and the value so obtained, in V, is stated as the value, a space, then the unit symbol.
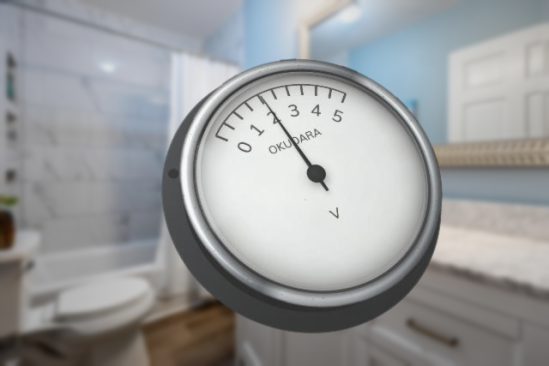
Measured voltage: 2 V
